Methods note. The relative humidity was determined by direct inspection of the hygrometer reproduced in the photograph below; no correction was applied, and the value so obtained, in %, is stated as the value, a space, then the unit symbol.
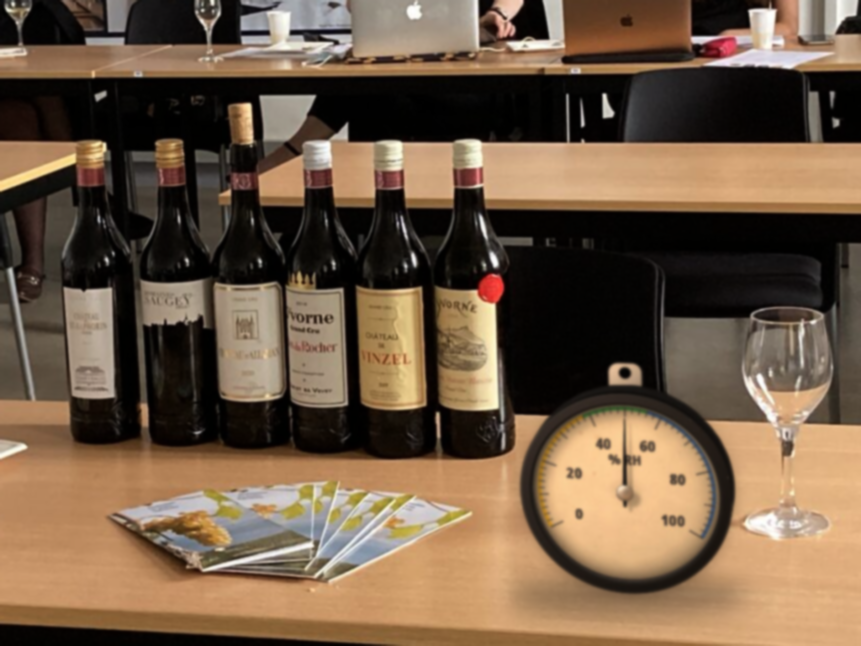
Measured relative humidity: 50 %
